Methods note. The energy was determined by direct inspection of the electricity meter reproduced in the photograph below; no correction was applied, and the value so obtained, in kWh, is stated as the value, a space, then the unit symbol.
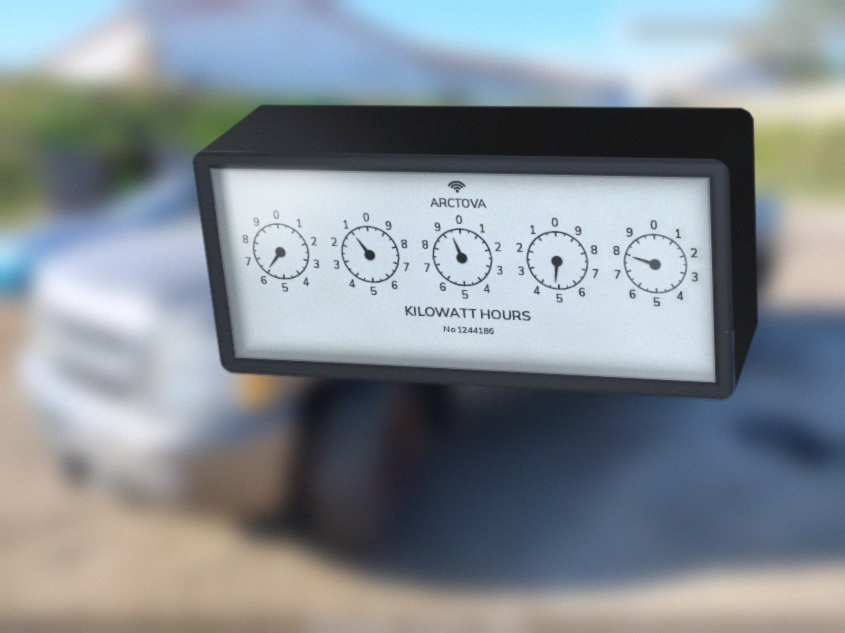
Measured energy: 60948 kWh
